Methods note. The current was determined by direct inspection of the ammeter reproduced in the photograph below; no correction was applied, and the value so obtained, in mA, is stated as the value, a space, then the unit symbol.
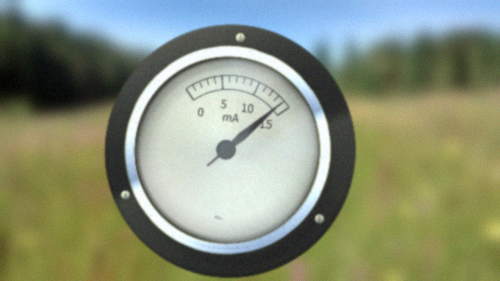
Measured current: 14 mA
